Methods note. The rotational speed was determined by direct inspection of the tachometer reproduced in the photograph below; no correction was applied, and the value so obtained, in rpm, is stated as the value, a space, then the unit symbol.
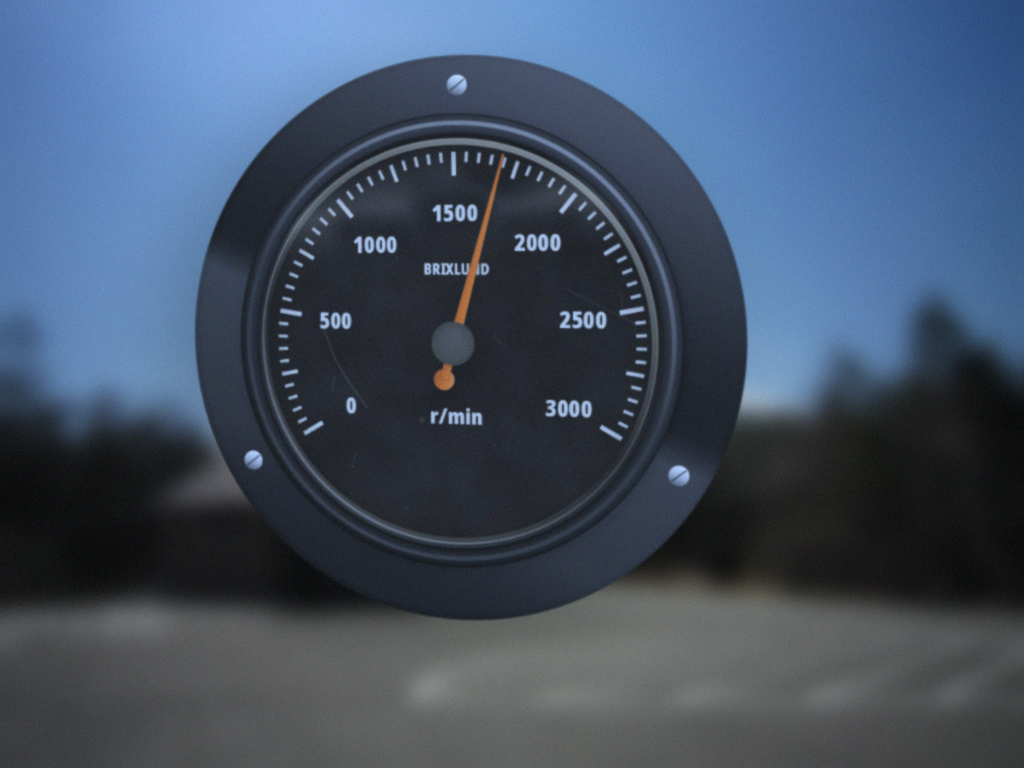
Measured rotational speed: 1700 rpm
